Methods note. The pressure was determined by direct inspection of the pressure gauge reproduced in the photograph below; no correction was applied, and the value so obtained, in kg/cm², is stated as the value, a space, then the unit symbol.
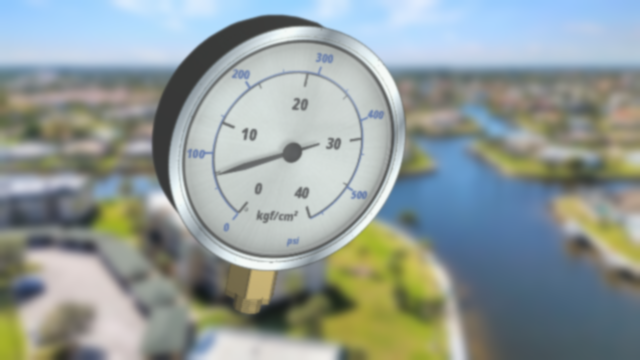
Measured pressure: 5 kg/cm²
